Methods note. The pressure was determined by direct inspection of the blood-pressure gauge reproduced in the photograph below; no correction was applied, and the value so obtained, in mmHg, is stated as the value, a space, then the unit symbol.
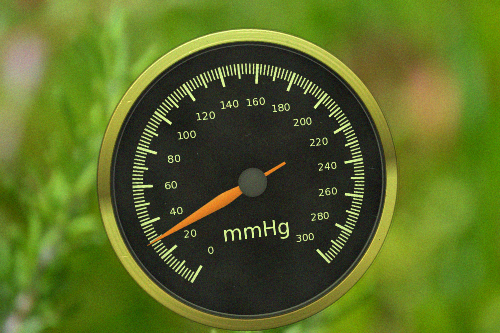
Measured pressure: 30 mmHg
